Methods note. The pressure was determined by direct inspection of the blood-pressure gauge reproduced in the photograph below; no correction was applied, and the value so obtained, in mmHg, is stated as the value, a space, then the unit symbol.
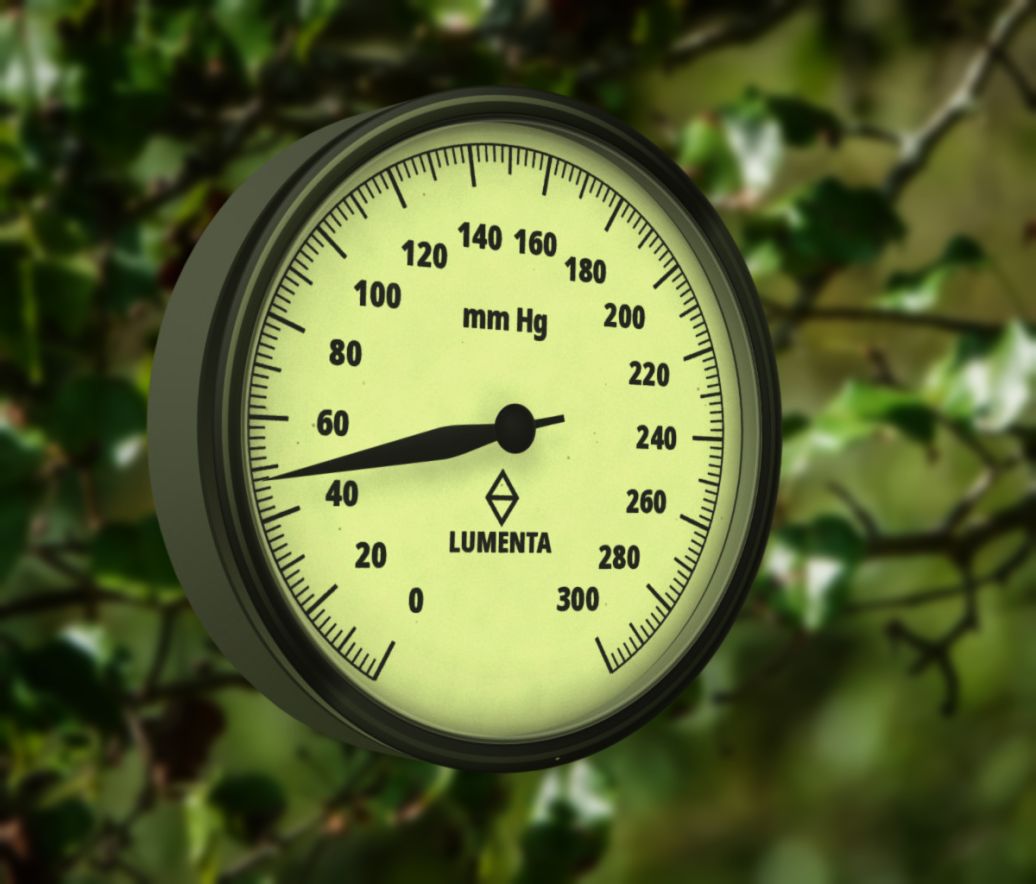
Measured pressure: 48 mmHg
